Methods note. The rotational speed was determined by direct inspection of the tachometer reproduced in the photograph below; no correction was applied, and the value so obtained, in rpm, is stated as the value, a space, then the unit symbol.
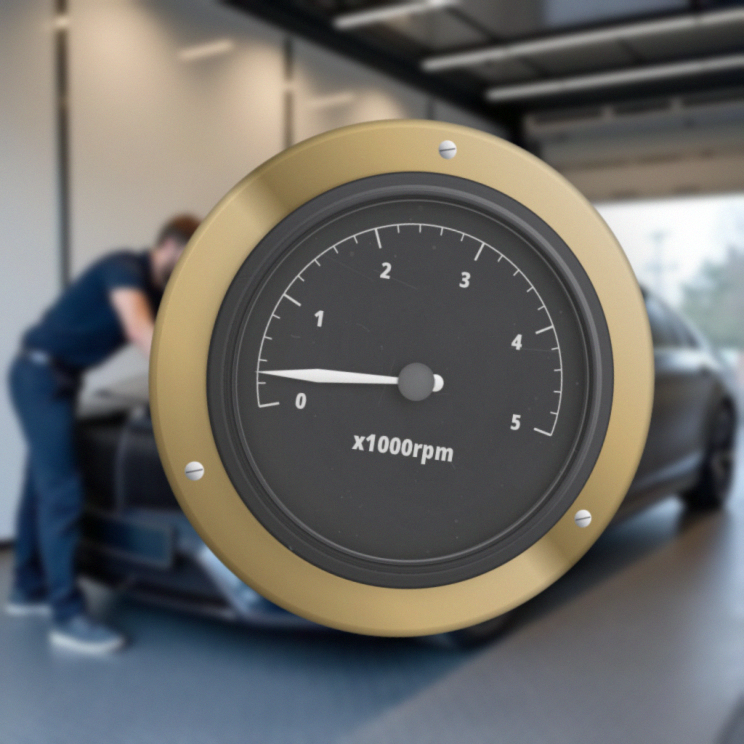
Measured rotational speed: 300 rpm
